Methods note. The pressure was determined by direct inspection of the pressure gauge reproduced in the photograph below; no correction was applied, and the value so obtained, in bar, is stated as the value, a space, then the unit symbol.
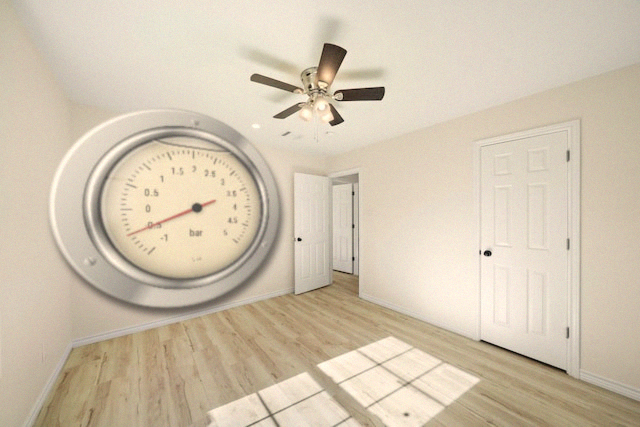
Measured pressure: -0.5 bar
